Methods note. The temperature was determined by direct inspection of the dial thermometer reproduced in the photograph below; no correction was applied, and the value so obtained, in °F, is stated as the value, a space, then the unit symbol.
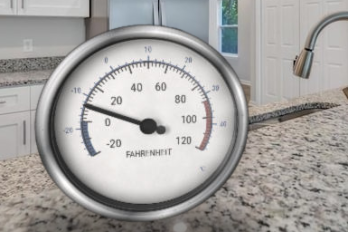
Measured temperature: 10 °F
